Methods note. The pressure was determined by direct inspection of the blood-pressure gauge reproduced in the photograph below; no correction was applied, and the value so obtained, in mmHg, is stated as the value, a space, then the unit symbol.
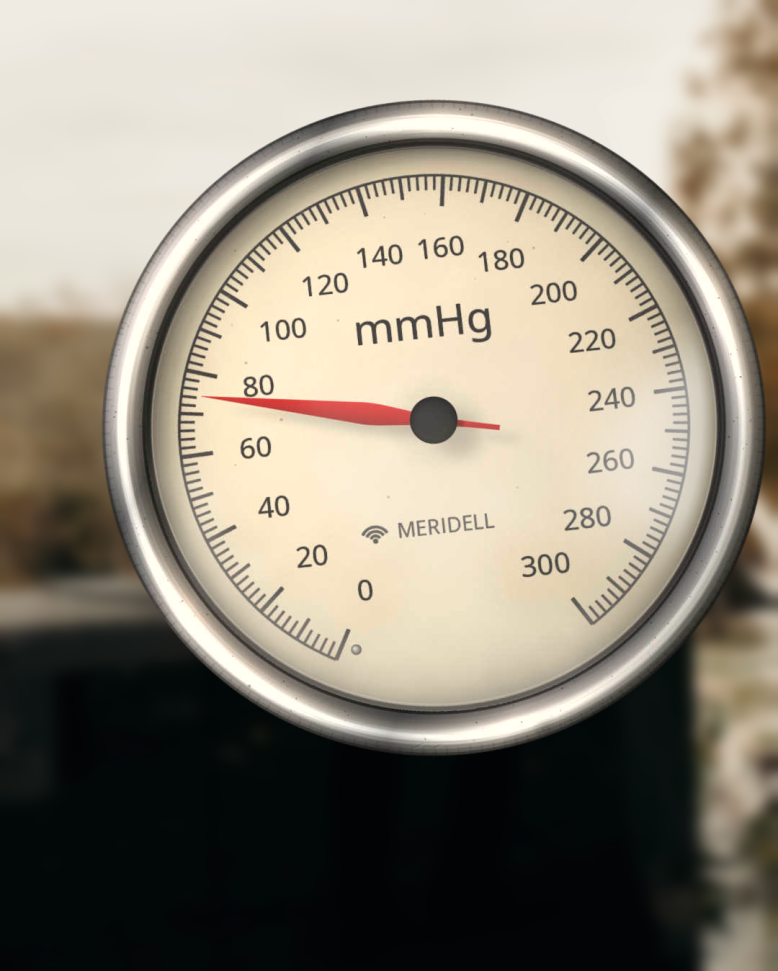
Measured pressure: 74 mmHg
